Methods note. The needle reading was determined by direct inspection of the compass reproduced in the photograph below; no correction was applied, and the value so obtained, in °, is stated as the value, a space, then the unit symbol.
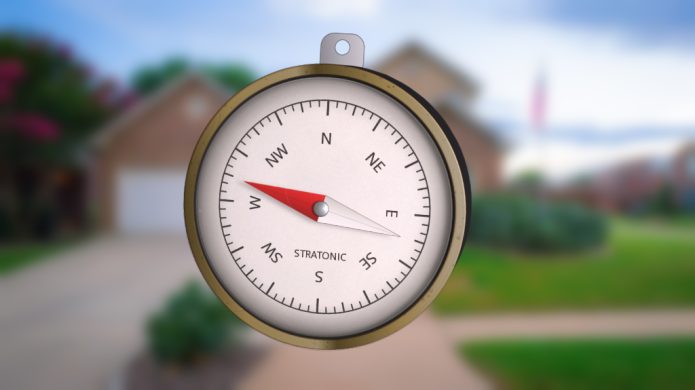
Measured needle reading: 285 °
